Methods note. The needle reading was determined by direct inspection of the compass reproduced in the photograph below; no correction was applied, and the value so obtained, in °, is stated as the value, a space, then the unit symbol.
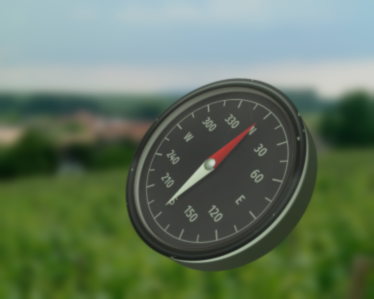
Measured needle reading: 0 °
